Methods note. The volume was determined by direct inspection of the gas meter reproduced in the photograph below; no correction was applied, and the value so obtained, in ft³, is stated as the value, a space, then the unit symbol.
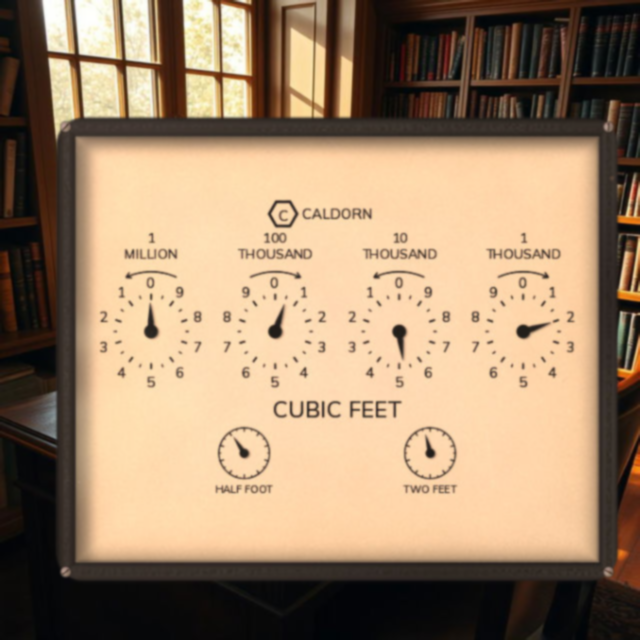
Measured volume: 5200 ft³
